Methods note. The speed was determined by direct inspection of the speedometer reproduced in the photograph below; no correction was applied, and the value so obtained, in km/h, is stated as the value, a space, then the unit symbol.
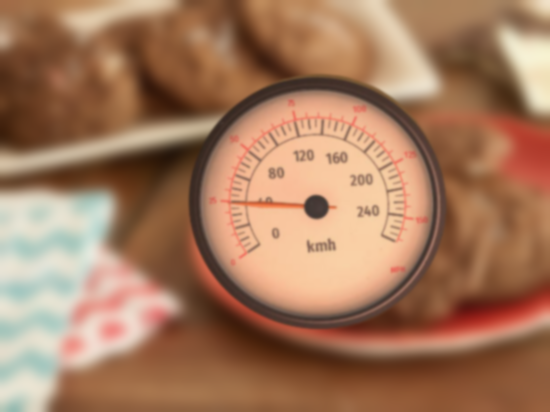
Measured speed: 40 km/h
